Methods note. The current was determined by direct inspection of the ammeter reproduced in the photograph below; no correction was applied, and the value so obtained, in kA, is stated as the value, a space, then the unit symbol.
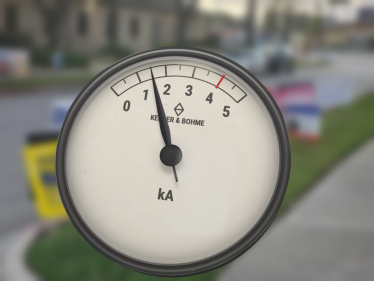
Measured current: 1.5 kA
